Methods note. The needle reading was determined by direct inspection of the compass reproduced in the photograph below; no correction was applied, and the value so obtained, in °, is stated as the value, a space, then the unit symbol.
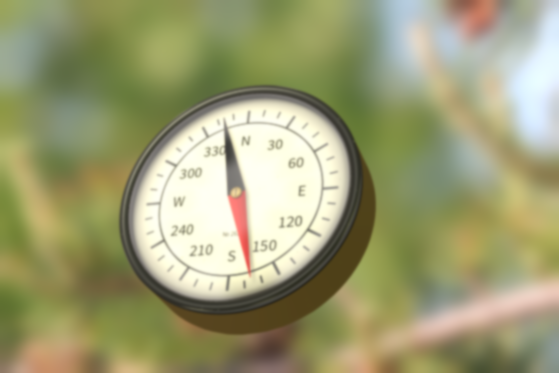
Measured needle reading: 165 °
